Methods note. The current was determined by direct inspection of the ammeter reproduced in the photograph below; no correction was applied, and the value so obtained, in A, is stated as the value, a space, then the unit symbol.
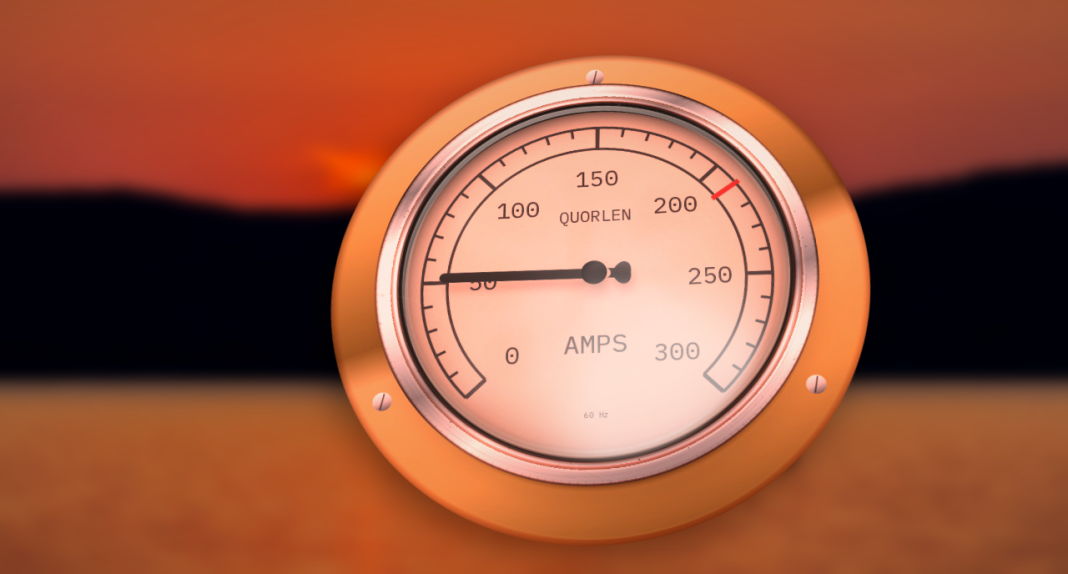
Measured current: 50 A
